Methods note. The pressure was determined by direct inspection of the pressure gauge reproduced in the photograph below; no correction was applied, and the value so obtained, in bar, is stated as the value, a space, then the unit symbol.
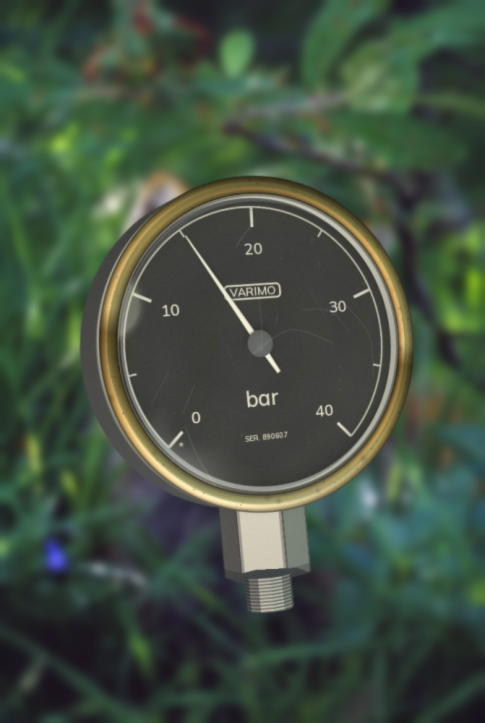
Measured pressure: 15 bar
